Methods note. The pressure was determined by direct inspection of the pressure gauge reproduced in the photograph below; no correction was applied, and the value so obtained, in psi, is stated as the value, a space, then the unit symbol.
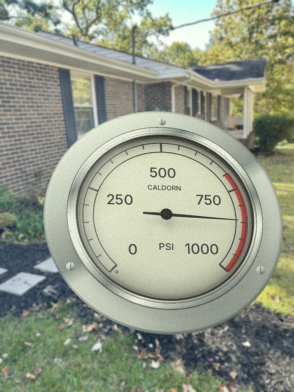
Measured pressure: 850 psi
